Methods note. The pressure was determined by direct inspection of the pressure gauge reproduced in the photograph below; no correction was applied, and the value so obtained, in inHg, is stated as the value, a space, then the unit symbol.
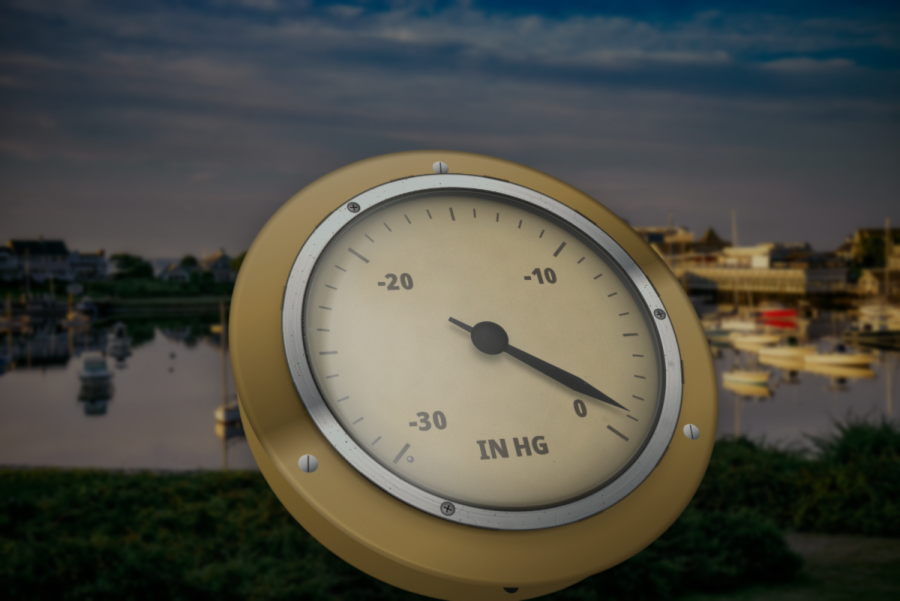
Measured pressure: -1 inHg
